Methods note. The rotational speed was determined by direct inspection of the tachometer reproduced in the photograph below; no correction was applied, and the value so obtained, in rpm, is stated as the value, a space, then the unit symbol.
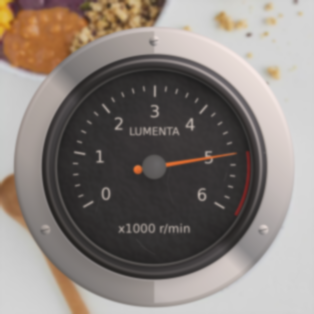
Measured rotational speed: 5000 rpm
